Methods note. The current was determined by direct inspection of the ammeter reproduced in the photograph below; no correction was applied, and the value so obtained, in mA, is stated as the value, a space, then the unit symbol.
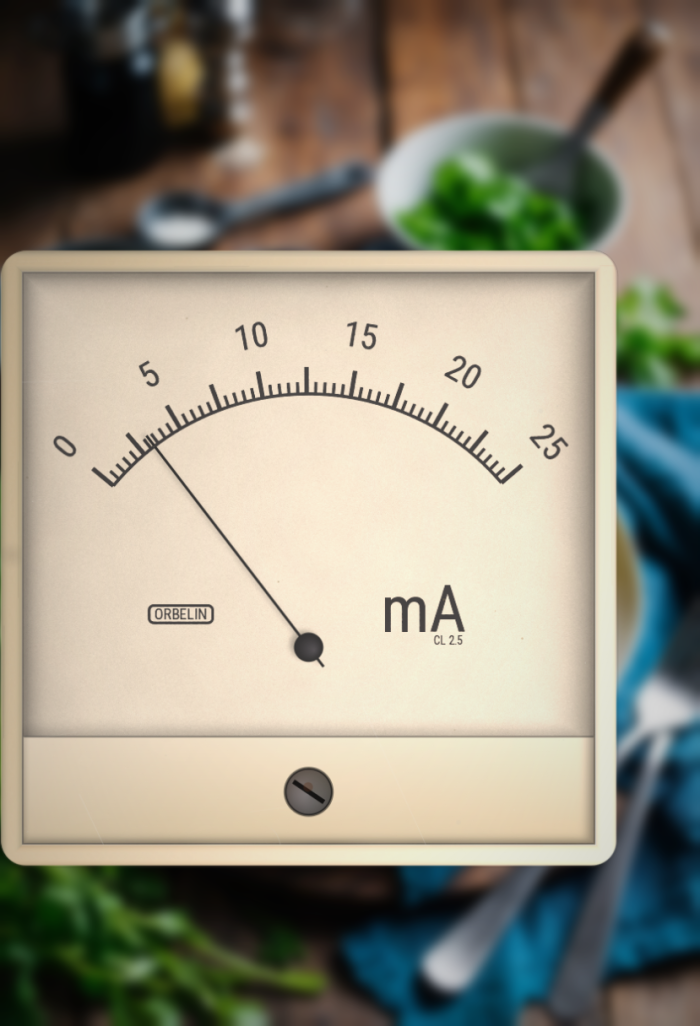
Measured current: 3.25 mA
